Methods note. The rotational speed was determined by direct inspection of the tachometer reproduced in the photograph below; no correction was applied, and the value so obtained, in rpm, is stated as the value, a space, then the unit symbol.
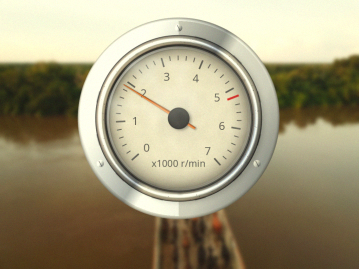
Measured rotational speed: 1900 rpm
